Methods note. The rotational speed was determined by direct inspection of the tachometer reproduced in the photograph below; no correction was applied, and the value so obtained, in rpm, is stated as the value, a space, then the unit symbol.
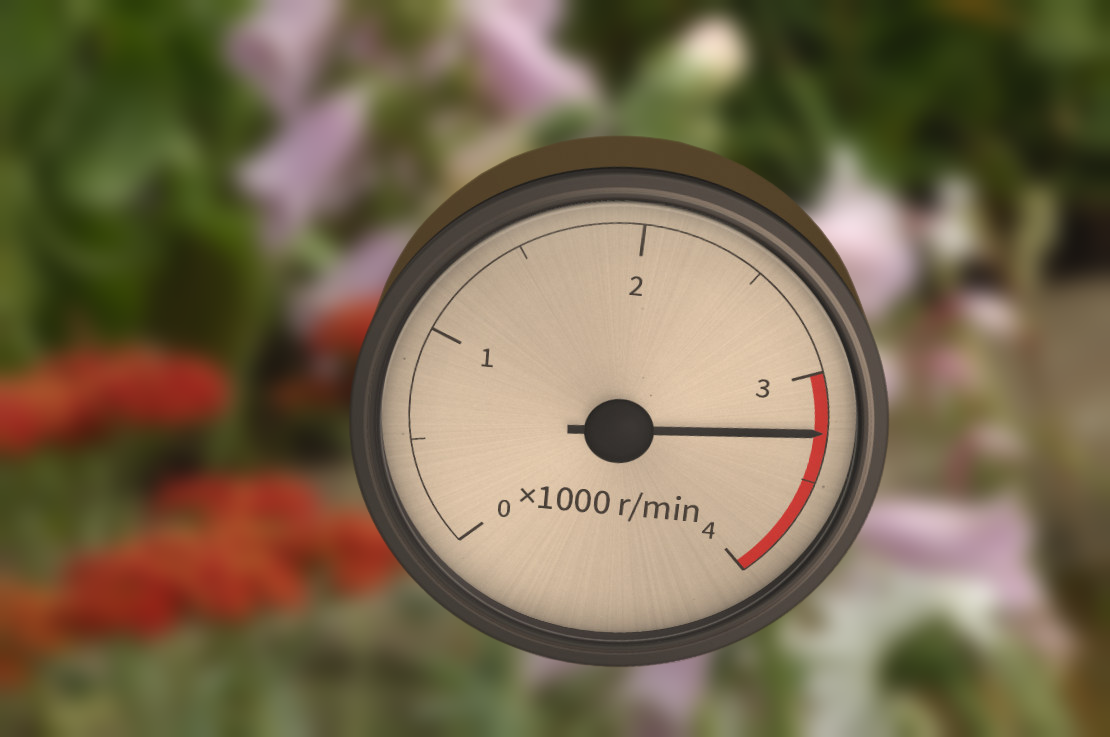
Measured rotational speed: 3250 rpm
